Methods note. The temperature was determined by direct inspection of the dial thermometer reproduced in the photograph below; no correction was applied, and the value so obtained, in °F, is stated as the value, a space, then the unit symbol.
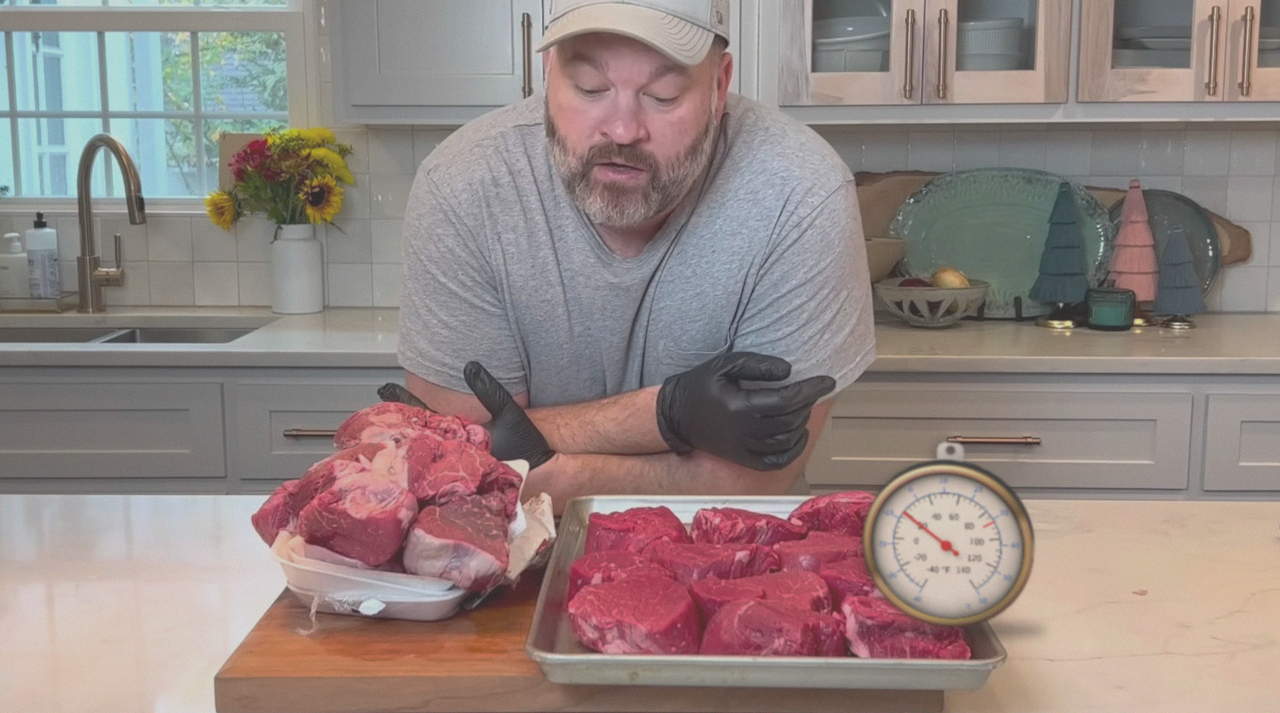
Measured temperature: 20 °F
